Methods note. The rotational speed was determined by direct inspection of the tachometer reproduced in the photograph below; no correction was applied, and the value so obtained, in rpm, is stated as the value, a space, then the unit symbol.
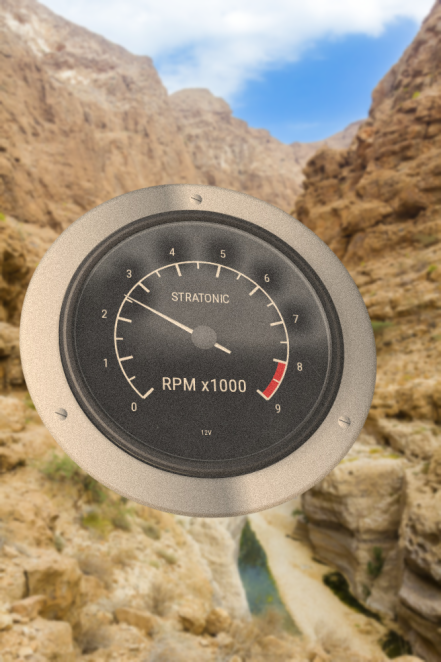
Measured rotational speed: 2500 rpm
